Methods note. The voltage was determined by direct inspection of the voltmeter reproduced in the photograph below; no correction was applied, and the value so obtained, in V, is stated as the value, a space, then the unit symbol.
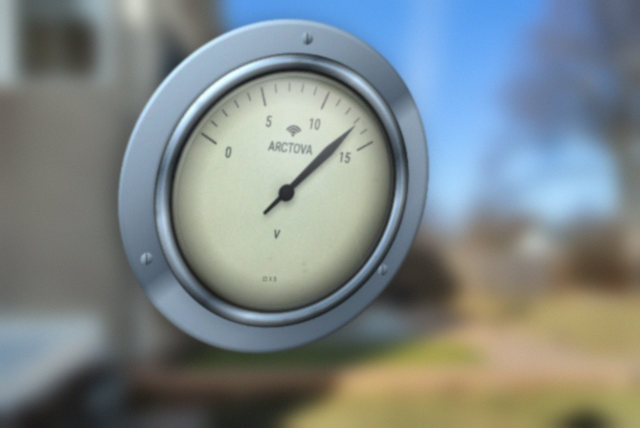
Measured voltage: 13 V
